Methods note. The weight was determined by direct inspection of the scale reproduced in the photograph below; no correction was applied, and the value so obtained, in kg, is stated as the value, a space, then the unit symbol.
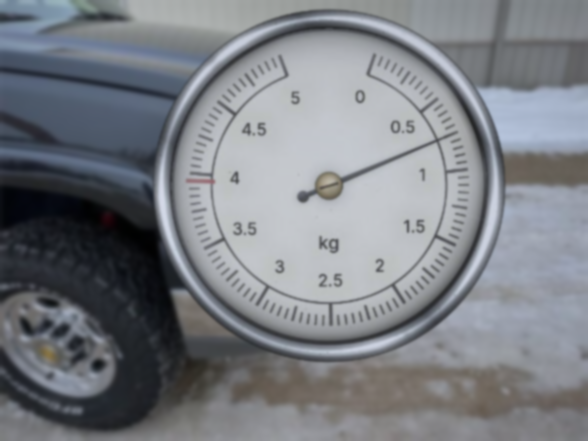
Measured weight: 0.75 kg
